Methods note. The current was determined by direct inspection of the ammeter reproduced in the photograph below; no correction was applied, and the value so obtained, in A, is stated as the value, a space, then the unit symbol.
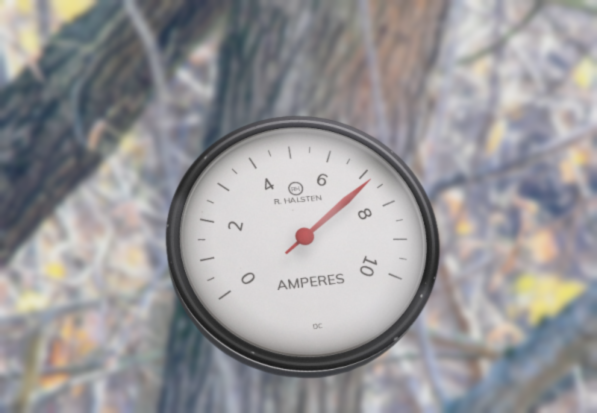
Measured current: 7.25 A
